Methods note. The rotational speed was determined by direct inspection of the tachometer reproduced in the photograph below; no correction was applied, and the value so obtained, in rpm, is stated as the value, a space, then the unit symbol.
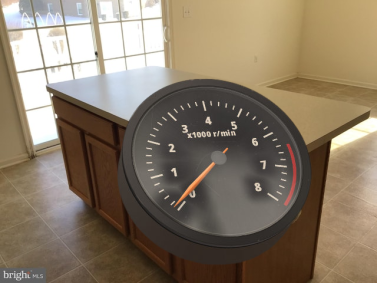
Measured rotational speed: 100 rpm
